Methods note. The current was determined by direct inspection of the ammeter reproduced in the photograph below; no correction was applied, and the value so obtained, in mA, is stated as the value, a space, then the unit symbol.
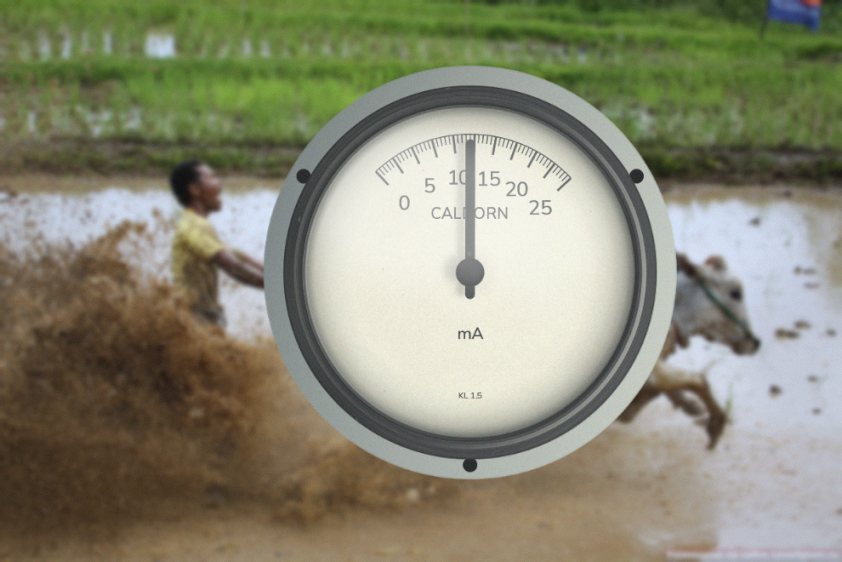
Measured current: 12 mA
